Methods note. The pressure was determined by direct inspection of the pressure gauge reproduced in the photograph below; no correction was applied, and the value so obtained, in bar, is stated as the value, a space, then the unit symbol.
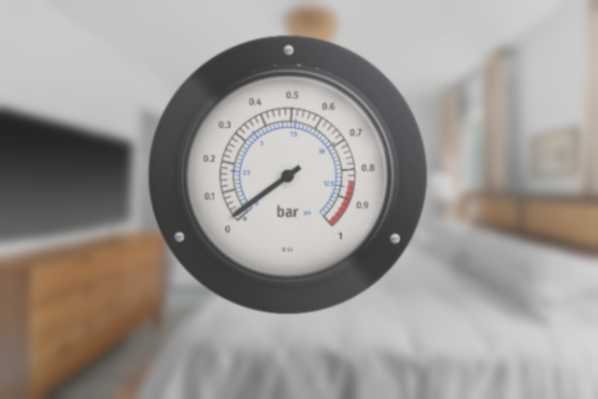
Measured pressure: 0.02 bar
